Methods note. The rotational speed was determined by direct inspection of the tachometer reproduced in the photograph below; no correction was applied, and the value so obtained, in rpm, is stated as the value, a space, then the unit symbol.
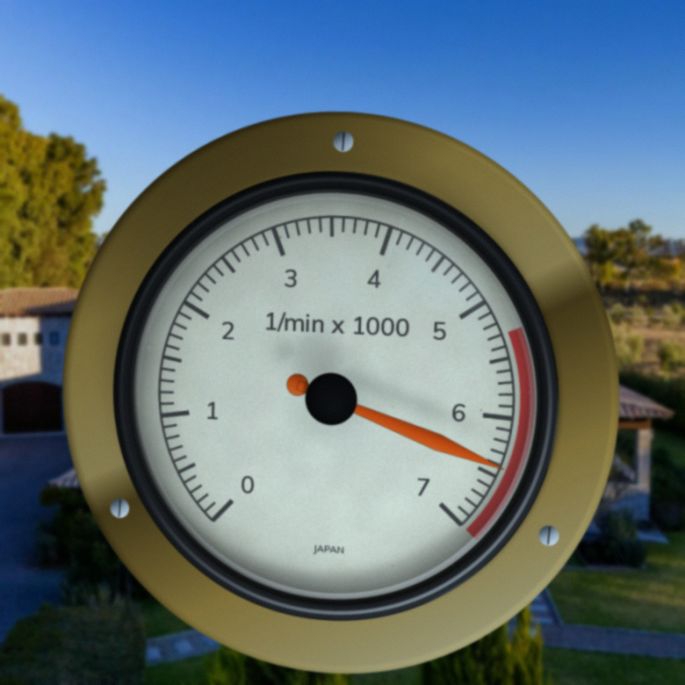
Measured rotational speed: 6400 rpm
